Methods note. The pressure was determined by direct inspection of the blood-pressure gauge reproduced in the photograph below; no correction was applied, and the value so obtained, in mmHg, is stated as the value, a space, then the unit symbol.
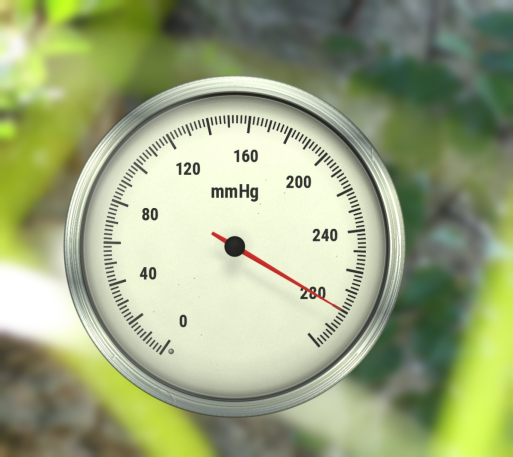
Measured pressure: 280 mmHg
